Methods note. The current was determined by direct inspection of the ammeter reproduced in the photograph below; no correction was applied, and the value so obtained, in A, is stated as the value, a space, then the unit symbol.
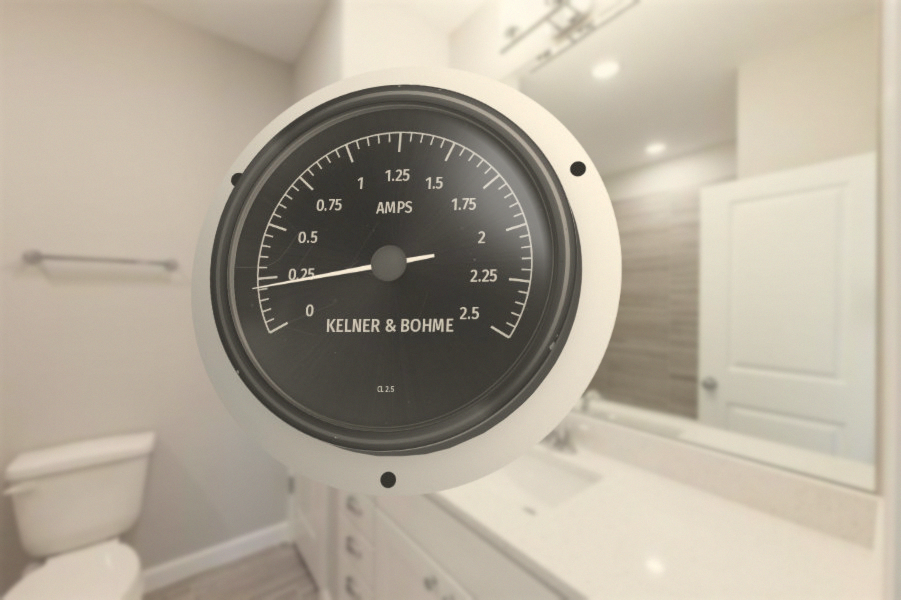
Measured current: 0.2 A
